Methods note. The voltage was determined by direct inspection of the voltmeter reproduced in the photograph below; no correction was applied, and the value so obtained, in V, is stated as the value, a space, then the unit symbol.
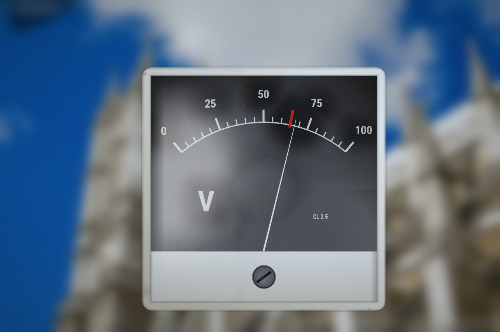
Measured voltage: 67.5 V
